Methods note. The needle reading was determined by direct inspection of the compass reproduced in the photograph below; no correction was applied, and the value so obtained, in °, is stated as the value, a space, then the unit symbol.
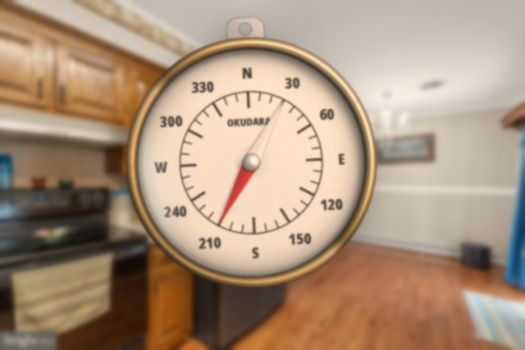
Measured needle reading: 210 °
